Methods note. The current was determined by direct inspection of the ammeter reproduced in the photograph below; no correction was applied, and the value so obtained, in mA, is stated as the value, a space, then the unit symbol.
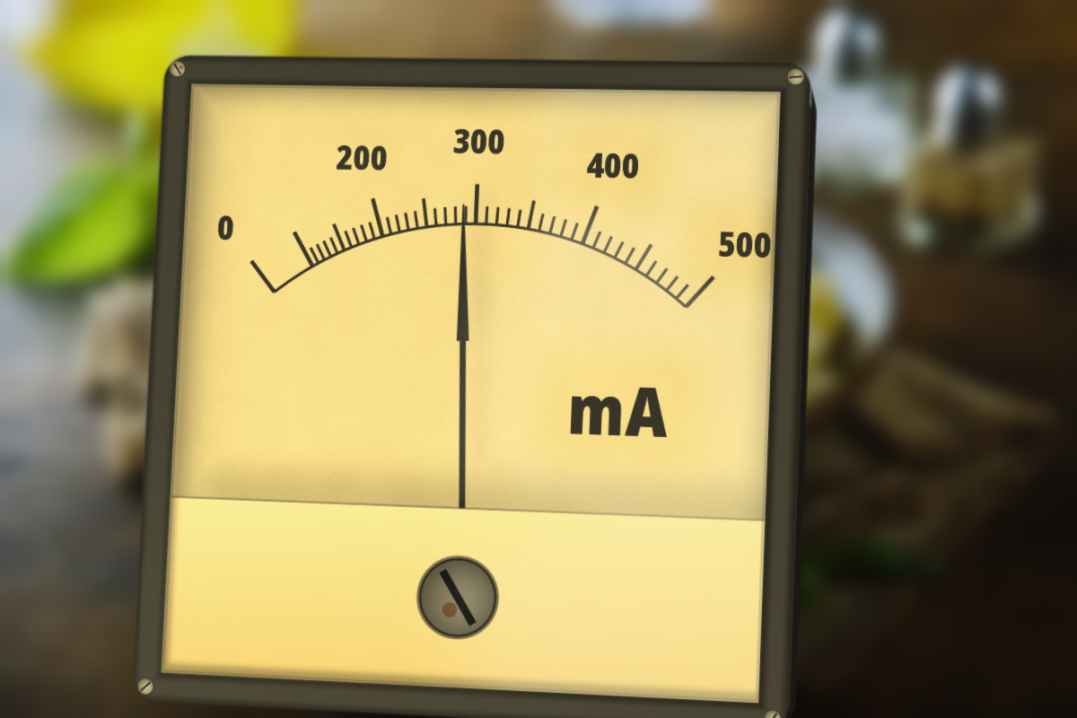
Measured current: 290 mA
